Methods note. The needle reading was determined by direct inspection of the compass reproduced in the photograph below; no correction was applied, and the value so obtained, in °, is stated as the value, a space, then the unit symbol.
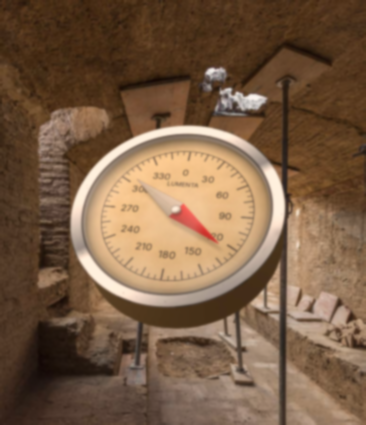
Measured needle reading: 125 °
